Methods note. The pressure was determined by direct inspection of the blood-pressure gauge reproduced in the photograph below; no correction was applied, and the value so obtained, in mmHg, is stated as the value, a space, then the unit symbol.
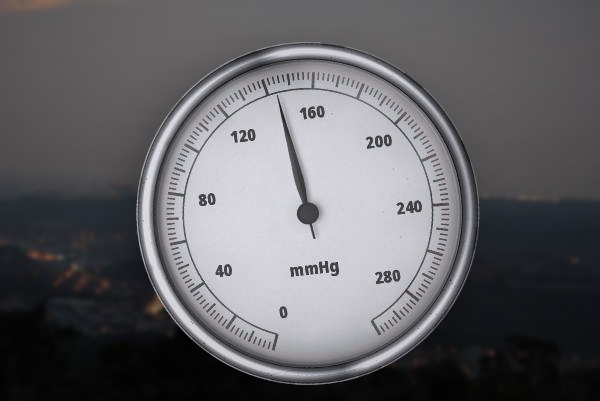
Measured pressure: 144 mmHg
